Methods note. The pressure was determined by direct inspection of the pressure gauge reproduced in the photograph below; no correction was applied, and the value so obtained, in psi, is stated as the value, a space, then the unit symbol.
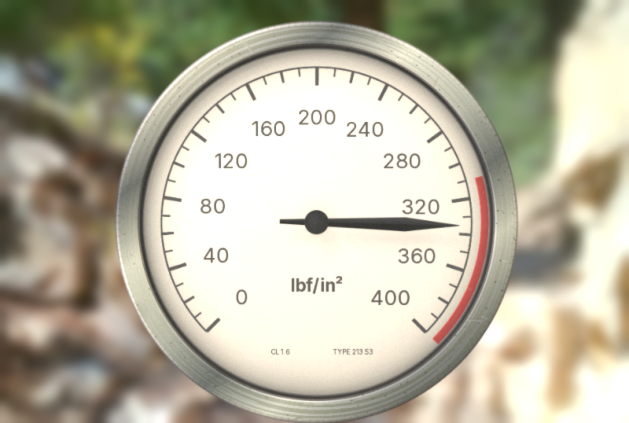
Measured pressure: 335 psi
